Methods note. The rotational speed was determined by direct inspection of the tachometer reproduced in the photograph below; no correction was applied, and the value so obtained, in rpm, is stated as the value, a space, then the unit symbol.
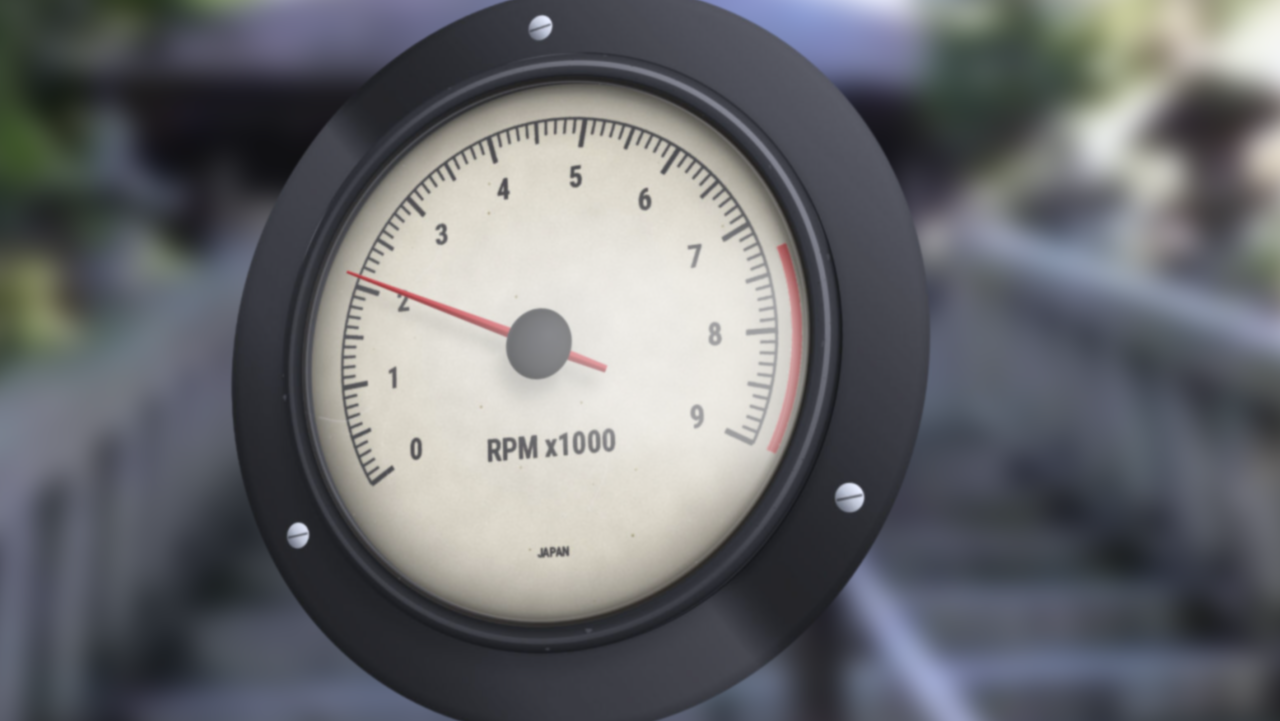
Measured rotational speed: 2100 rpm
